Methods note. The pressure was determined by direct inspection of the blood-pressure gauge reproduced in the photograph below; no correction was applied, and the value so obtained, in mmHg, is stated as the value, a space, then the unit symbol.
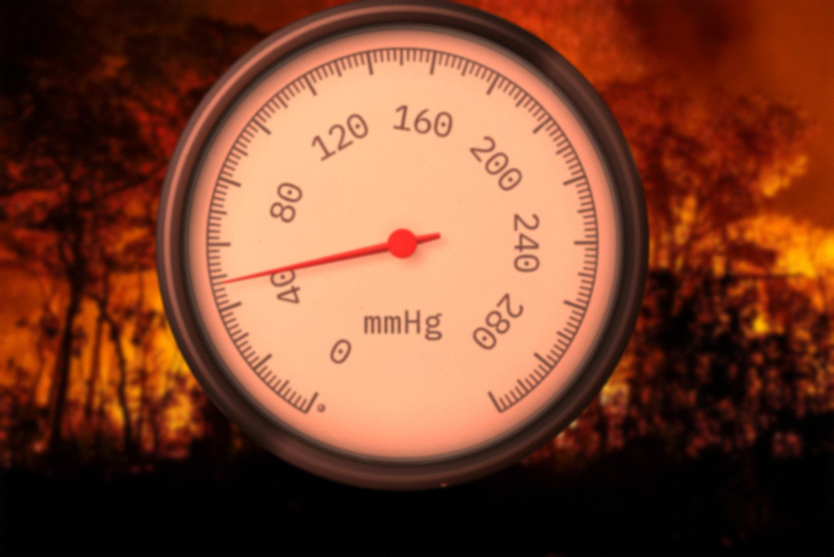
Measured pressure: 48 mmHg
